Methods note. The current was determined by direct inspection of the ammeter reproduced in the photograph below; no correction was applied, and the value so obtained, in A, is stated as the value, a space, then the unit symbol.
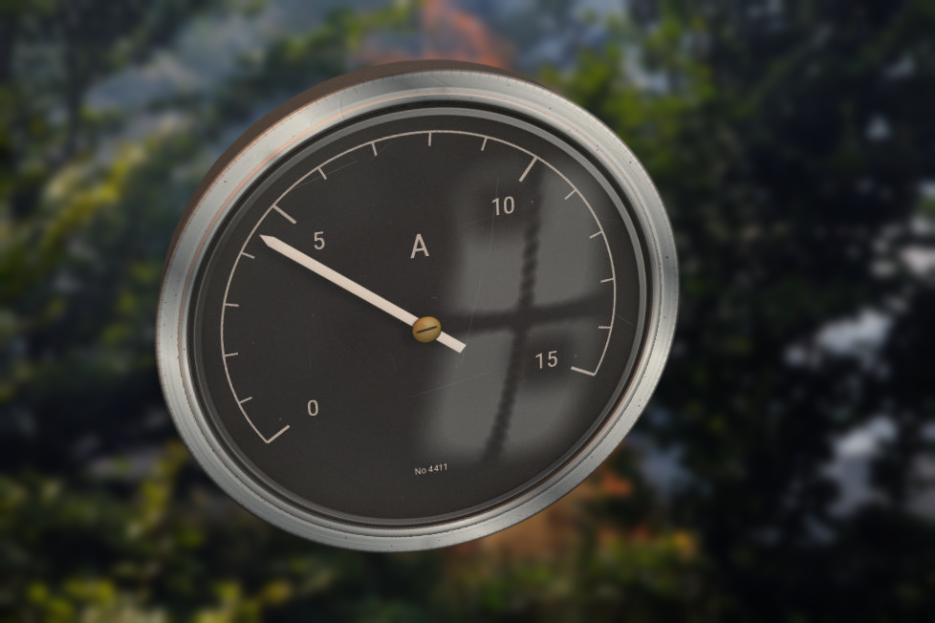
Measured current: 4.5 A
